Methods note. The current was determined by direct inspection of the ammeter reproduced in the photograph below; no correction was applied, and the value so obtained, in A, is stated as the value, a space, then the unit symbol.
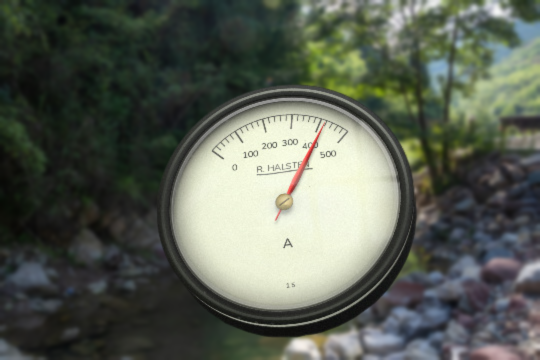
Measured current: 420 A
